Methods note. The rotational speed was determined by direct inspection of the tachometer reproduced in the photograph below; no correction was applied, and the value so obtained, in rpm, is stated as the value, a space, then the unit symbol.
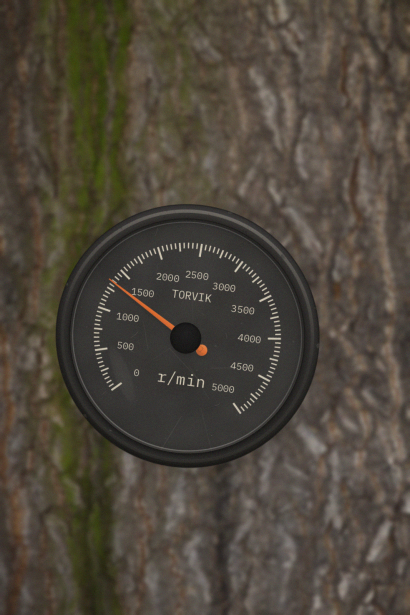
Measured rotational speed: 1350 rpm
